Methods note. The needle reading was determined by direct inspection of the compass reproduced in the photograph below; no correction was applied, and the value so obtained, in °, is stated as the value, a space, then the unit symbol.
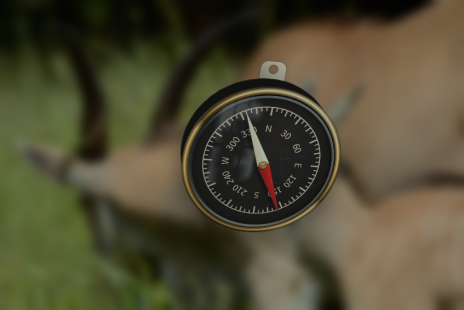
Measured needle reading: 155 °
